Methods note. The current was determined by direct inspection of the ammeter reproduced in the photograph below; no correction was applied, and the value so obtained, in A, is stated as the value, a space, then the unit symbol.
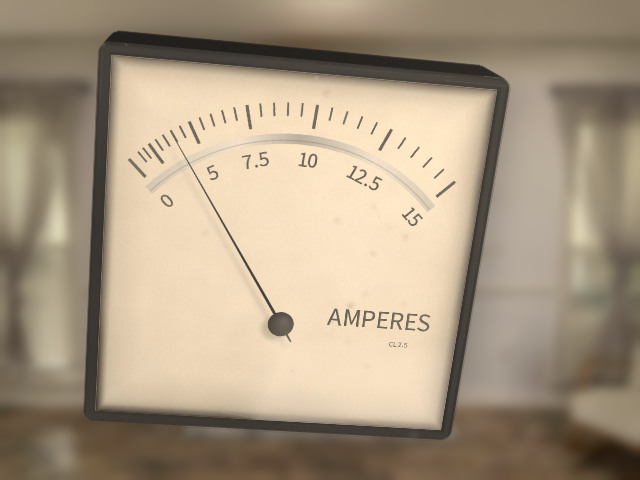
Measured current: 4 A
